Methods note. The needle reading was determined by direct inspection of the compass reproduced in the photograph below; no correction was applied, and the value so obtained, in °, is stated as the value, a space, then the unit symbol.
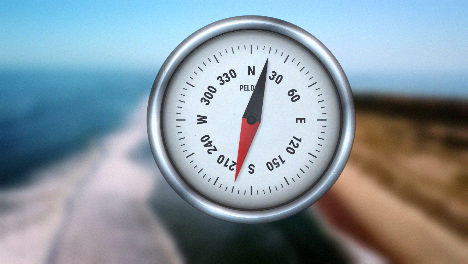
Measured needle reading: 195 °
